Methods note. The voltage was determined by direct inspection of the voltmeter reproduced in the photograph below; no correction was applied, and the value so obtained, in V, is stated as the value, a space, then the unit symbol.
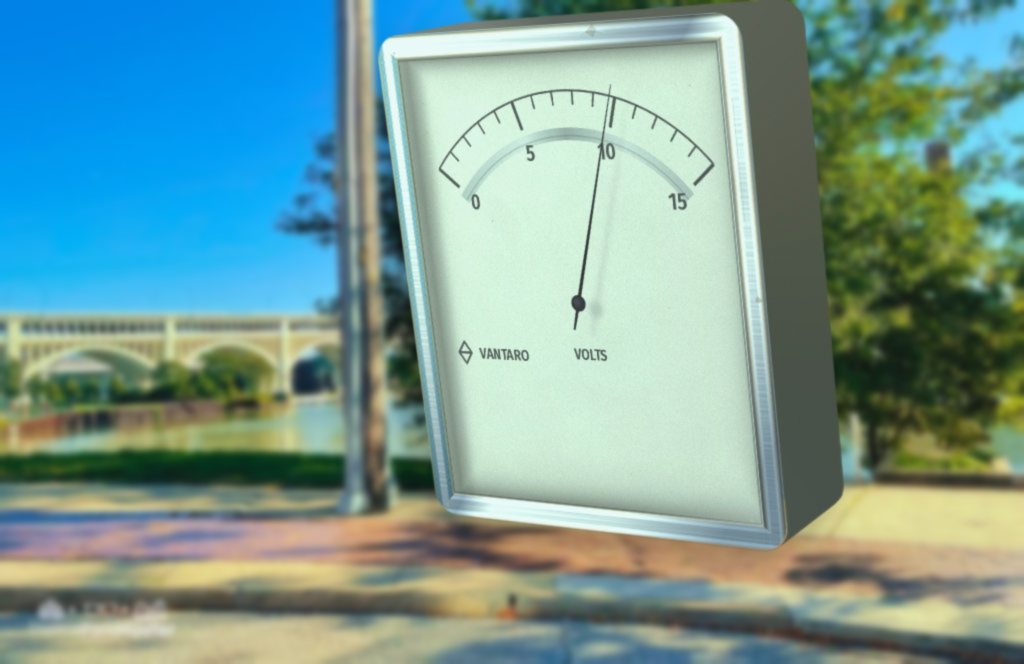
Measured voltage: 10 V
